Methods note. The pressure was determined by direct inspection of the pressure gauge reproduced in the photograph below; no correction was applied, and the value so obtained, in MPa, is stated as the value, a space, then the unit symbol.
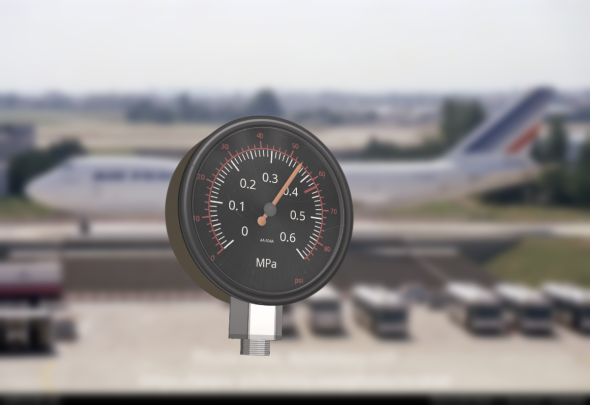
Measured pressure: 0.37 MPa
